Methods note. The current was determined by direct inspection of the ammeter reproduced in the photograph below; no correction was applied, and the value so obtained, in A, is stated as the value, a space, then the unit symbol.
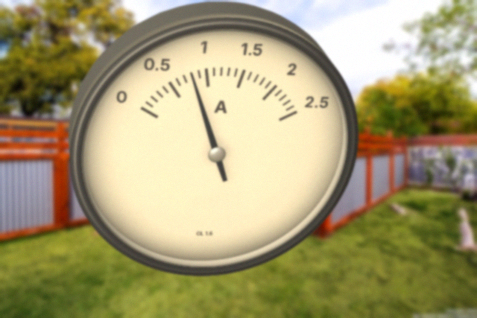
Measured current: 0.8 A
